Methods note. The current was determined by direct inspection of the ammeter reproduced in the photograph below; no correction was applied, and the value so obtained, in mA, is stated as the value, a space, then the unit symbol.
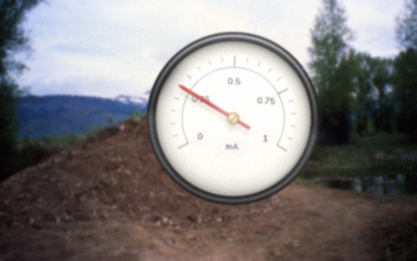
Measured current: 0.25 mA
